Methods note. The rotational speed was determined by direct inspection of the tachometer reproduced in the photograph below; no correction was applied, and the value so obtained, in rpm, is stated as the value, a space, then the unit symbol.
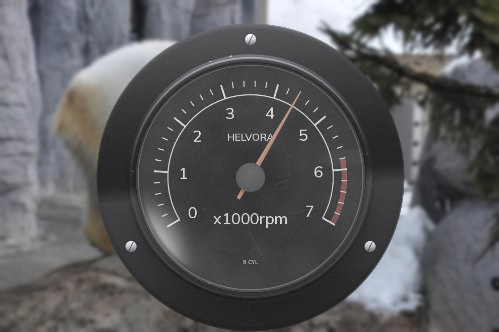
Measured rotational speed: 4400 rpm
